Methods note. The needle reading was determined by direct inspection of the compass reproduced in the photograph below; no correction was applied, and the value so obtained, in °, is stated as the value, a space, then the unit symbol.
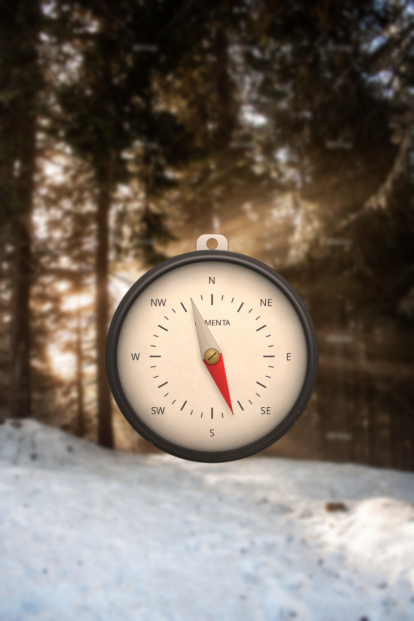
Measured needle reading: 160 °
